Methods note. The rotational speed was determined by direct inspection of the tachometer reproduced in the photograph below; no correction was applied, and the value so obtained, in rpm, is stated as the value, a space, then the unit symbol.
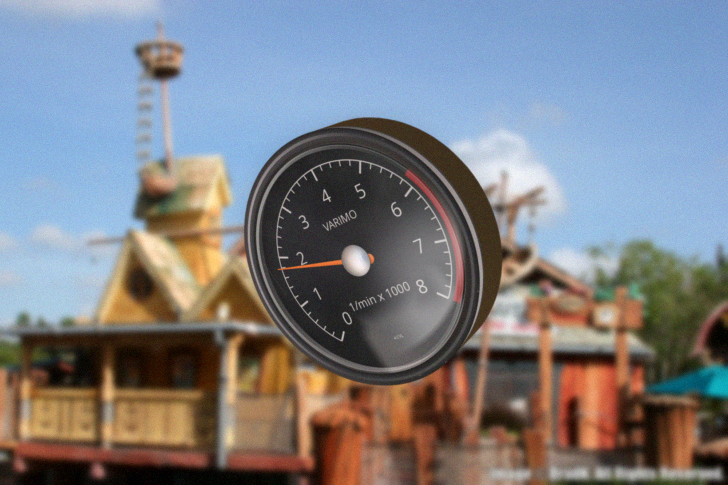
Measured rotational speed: 1800 rpm
